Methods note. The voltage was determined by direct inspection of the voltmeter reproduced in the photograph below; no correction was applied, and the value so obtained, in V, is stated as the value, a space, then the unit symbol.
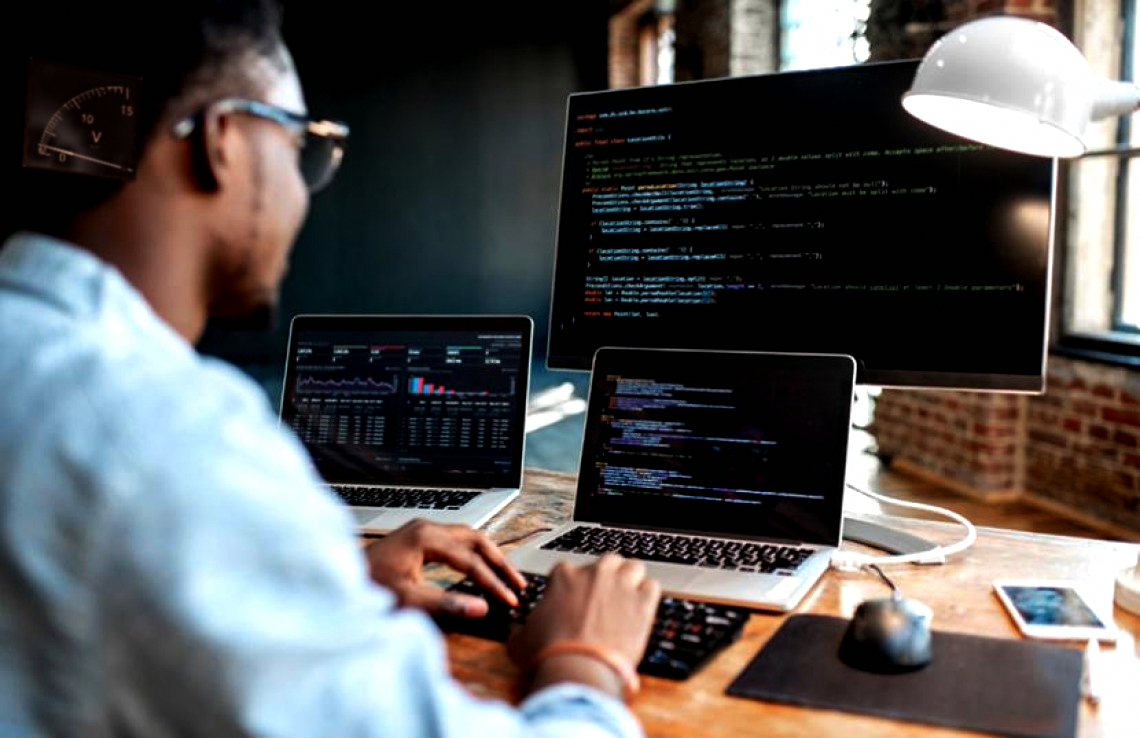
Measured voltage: 2.5 V
